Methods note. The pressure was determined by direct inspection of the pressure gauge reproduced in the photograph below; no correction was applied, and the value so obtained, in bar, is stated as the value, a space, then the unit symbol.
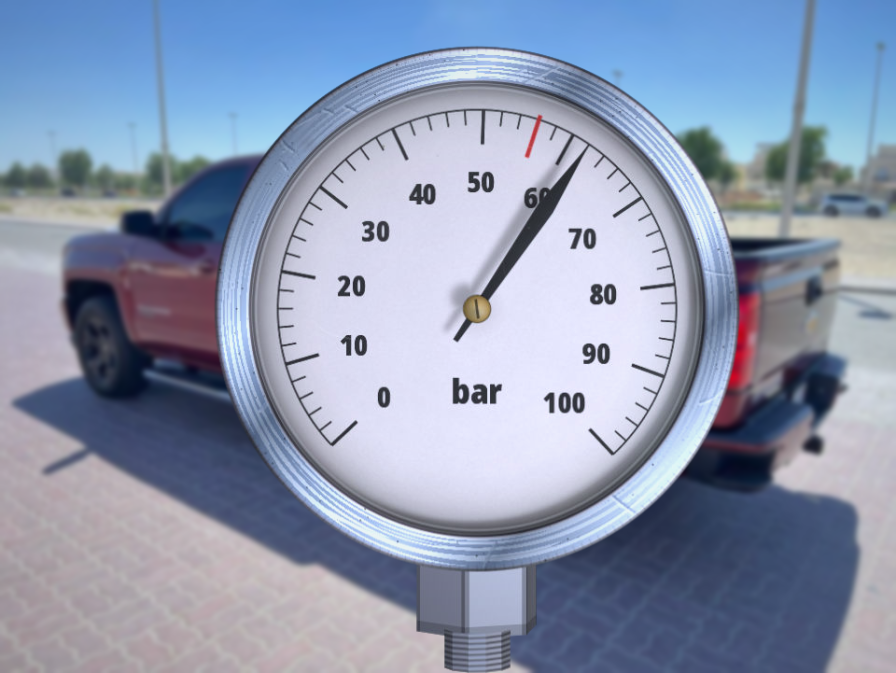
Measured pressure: 62 bar
